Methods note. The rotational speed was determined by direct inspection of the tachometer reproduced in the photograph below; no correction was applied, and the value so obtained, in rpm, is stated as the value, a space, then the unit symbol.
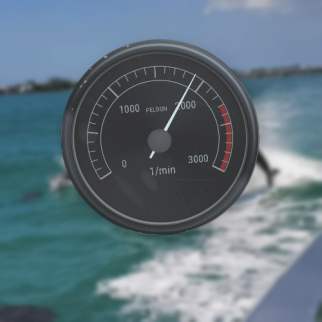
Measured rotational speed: 1900 rpm
